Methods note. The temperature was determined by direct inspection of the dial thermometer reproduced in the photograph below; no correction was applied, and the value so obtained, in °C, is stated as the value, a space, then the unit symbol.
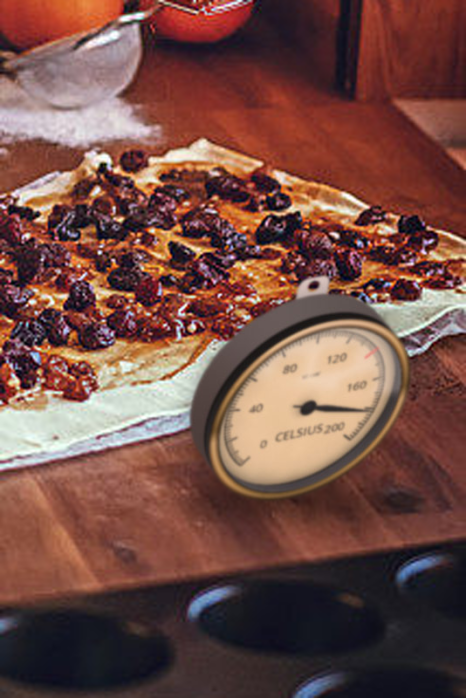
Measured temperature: 180 °C
